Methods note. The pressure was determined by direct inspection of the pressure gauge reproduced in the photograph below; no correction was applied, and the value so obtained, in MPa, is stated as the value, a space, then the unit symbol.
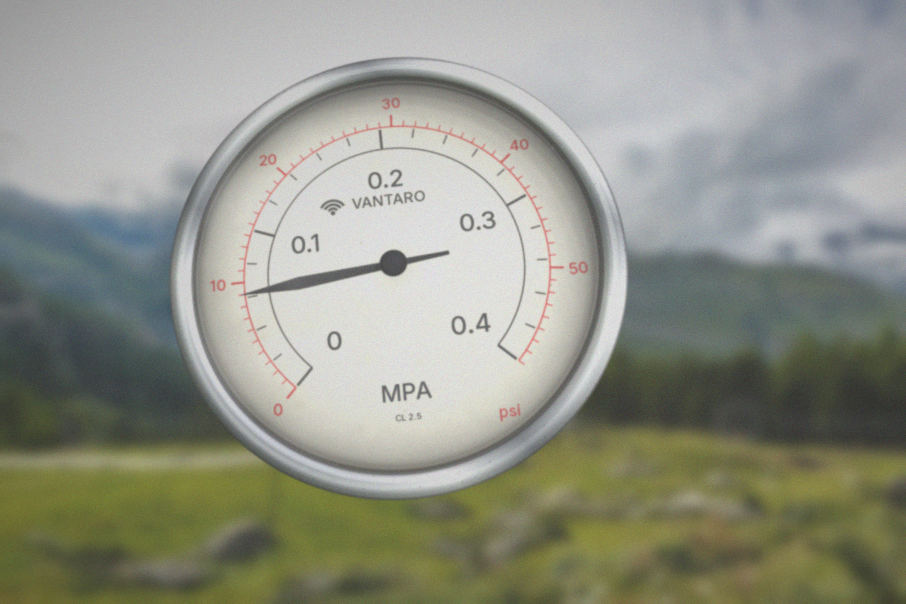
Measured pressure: 0.06 MPa
